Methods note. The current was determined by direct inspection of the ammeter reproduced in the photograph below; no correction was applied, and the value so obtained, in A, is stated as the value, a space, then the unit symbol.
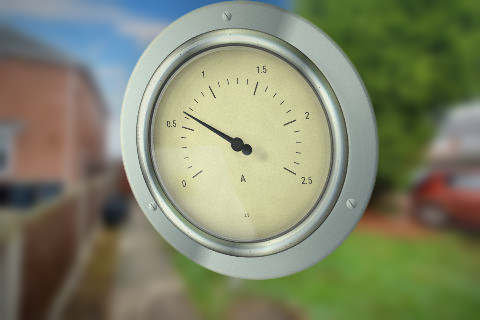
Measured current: 0.65 A
